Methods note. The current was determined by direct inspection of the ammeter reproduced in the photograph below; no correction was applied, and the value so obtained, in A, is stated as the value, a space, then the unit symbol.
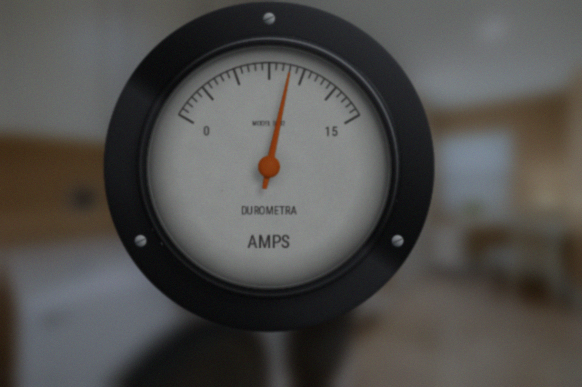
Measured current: 9 A
